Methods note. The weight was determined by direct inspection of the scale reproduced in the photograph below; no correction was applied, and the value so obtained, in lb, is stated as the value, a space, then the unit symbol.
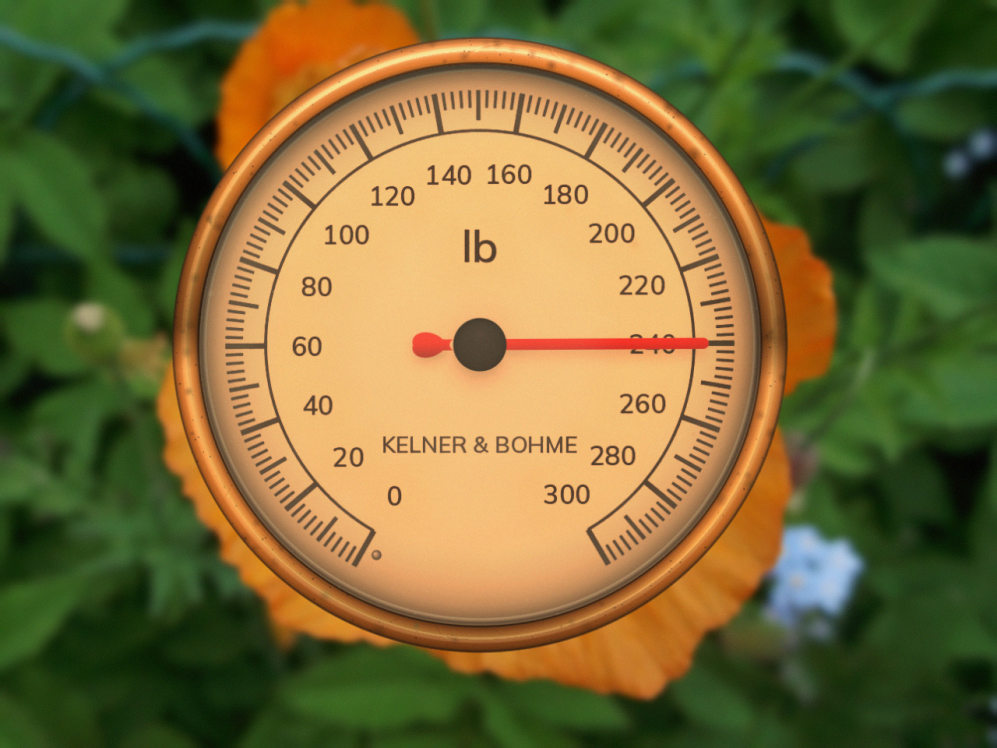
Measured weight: 240 lb
